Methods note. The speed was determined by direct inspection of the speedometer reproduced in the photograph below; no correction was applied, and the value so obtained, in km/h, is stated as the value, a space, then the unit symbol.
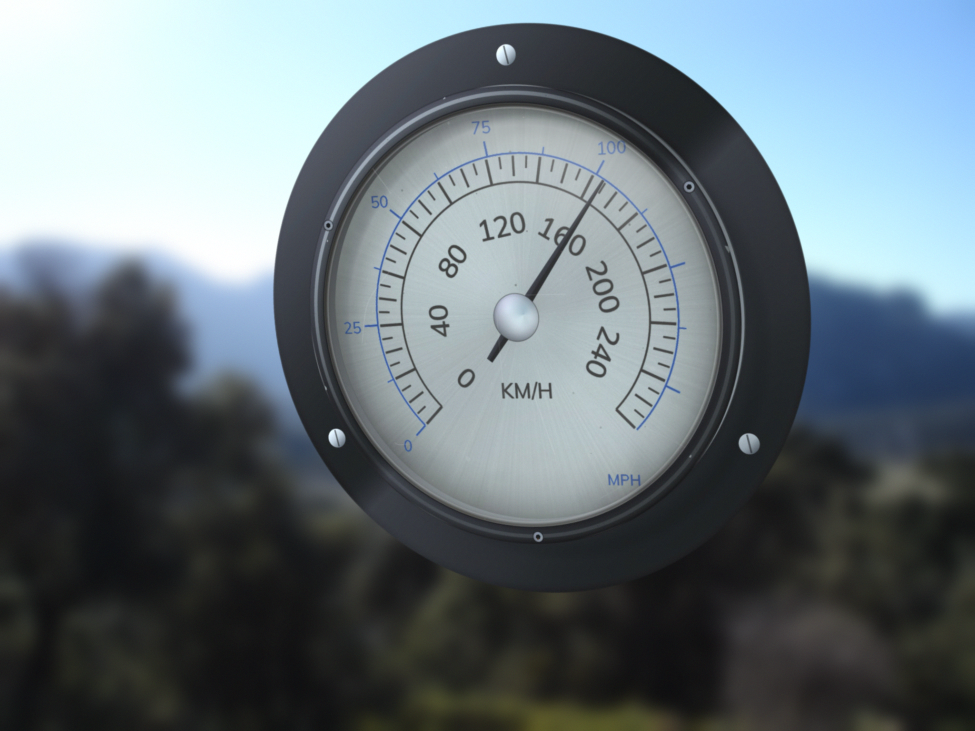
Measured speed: 165 km/h
